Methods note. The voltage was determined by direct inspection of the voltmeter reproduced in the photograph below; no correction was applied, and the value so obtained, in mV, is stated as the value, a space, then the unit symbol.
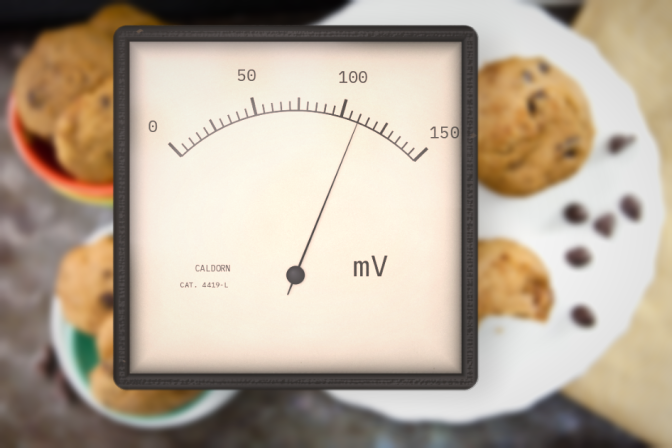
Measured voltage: 110 mV
